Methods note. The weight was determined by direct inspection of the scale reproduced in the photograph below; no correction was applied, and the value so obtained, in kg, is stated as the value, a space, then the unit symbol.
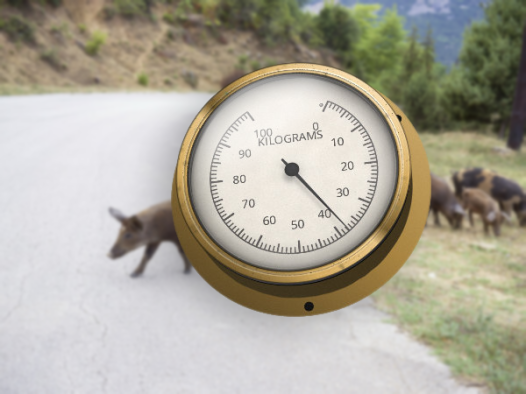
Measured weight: 38 kg
